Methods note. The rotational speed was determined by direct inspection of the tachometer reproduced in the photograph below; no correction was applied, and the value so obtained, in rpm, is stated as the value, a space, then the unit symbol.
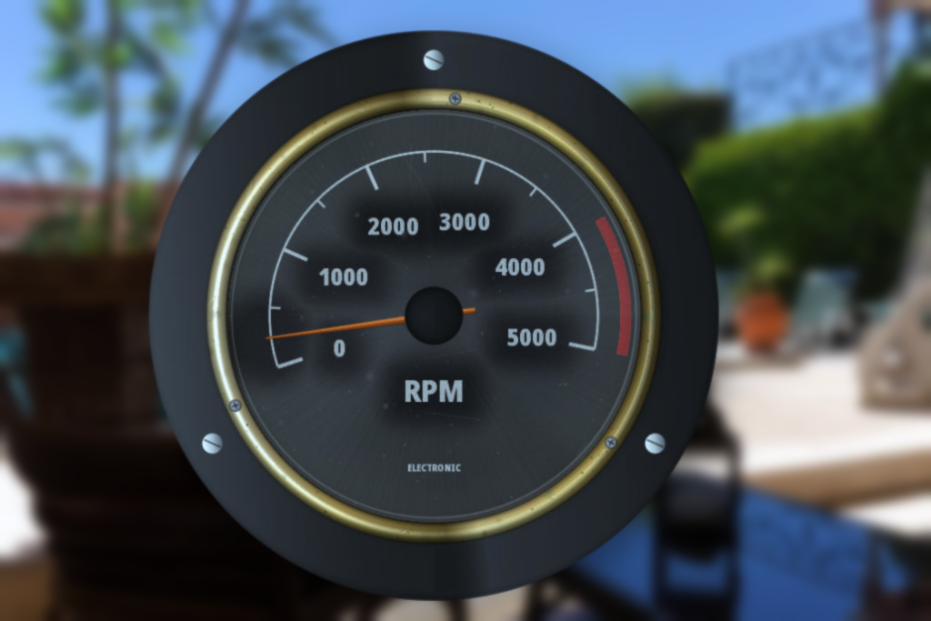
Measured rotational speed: 250 rpm
